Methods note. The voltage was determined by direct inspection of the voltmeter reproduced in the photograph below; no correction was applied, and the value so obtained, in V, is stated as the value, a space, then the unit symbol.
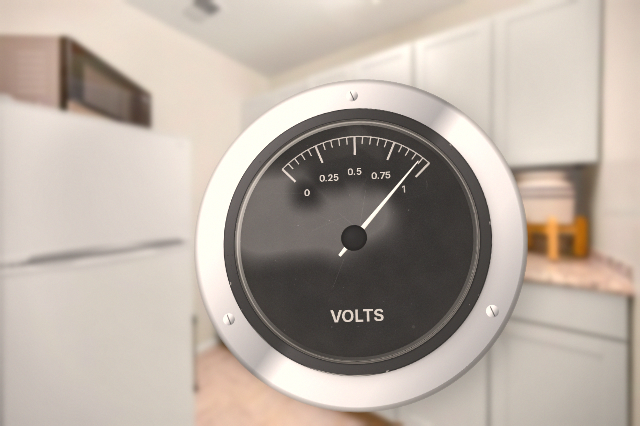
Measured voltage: 0.95 V
